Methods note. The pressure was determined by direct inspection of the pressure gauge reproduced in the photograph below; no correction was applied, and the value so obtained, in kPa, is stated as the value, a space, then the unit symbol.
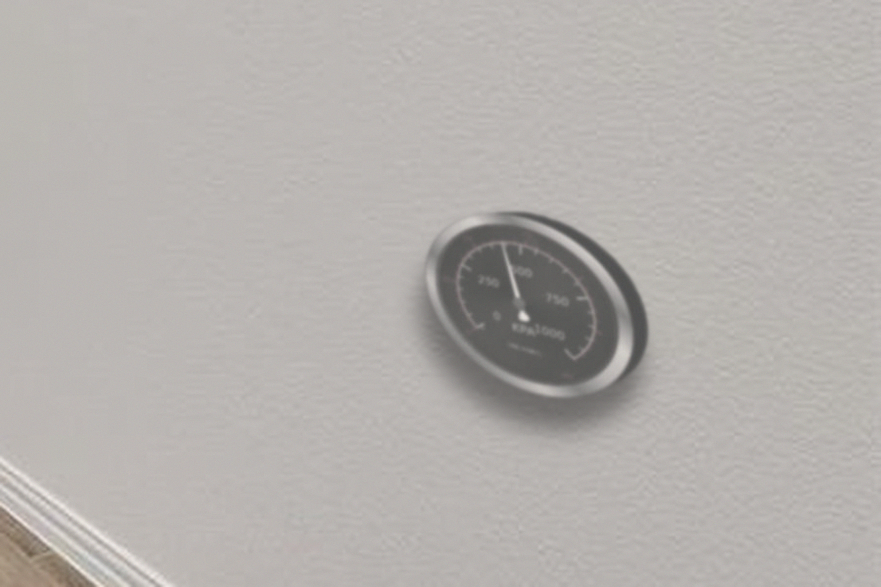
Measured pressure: 450 kPa
